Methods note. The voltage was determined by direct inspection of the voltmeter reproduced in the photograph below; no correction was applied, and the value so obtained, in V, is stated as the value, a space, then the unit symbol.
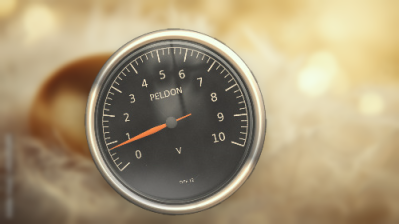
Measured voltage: 0.8 V
